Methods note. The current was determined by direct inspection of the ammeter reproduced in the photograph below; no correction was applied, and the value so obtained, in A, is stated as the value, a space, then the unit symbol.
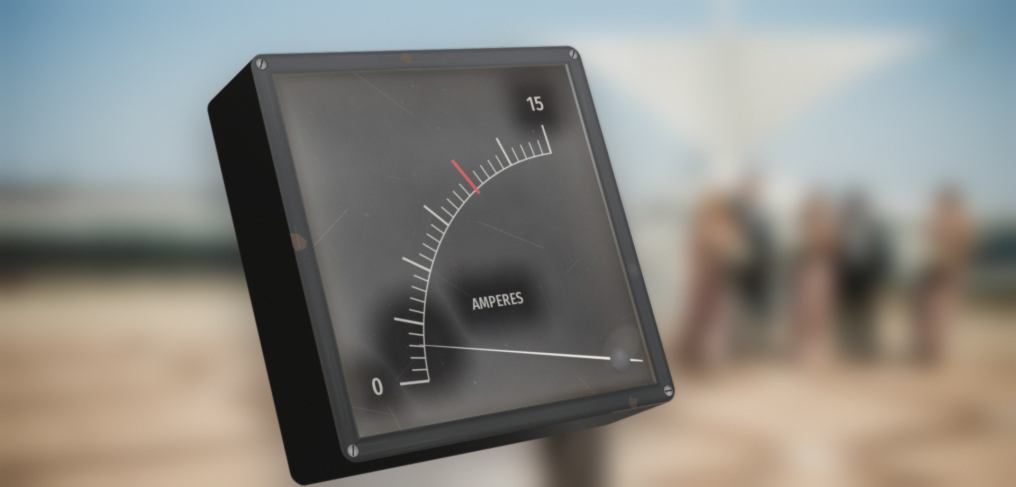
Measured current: 1.5 A
